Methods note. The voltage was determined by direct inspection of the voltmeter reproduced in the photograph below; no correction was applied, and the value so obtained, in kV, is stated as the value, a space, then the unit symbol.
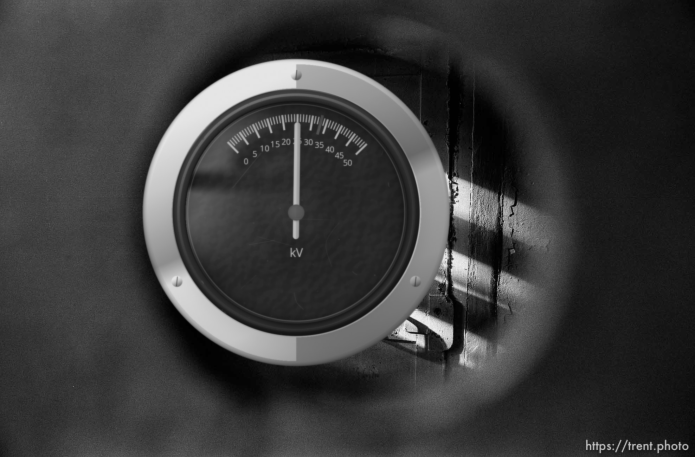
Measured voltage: 25 kV
